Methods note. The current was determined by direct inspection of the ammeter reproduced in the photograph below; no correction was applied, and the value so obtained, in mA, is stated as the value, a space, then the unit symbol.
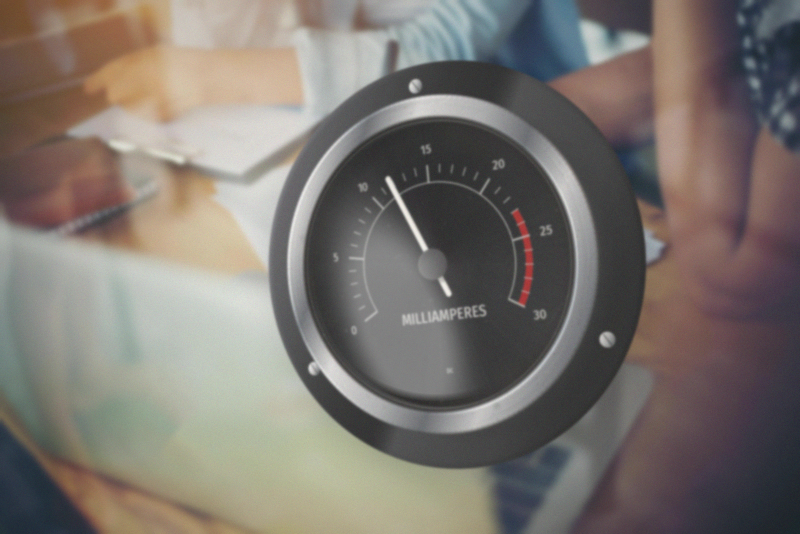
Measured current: 12 mA
